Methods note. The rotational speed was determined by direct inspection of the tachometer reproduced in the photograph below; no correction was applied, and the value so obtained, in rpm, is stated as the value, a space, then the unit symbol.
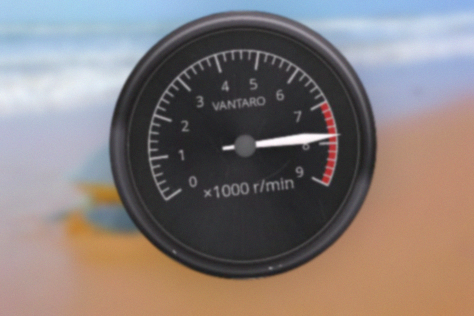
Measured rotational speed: 7800 rpm
